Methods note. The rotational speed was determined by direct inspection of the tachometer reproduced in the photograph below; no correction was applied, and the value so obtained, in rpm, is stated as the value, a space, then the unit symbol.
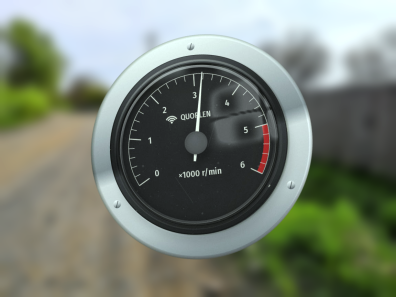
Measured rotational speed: 3200 rpm
